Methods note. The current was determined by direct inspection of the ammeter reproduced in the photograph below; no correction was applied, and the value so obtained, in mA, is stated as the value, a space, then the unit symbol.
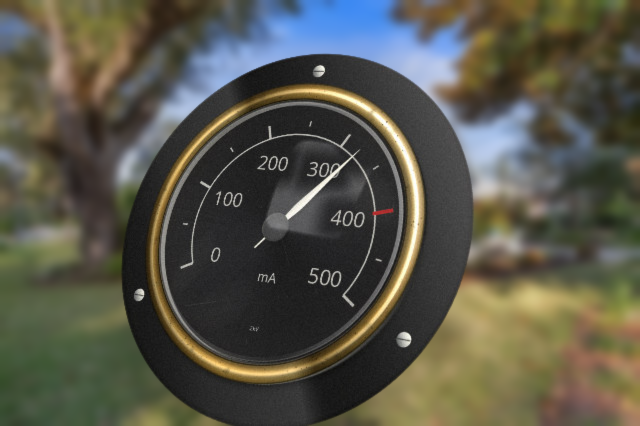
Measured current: 325 mA
